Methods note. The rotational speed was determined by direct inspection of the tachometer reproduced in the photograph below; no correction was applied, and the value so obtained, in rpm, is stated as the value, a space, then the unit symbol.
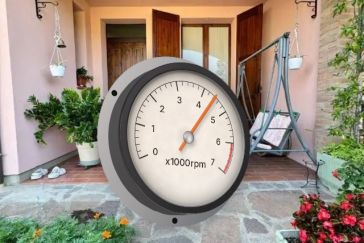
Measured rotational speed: 4400 rpm
